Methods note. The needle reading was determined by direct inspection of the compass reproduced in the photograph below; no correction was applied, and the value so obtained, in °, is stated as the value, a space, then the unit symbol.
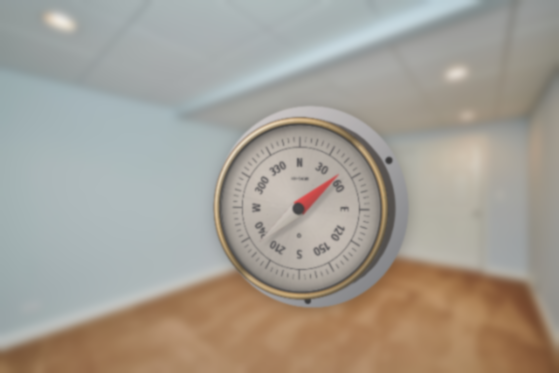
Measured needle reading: 50 °
